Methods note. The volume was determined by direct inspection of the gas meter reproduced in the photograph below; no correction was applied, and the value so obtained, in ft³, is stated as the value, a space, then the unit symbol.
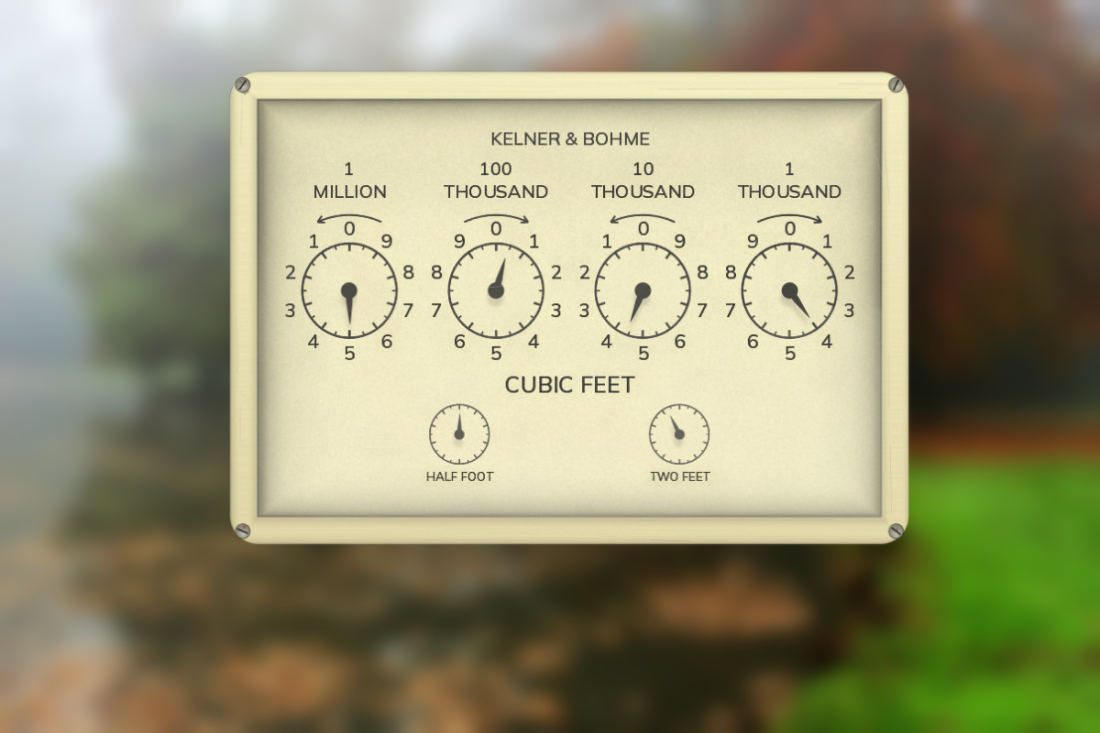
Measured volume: 504400 ft³
